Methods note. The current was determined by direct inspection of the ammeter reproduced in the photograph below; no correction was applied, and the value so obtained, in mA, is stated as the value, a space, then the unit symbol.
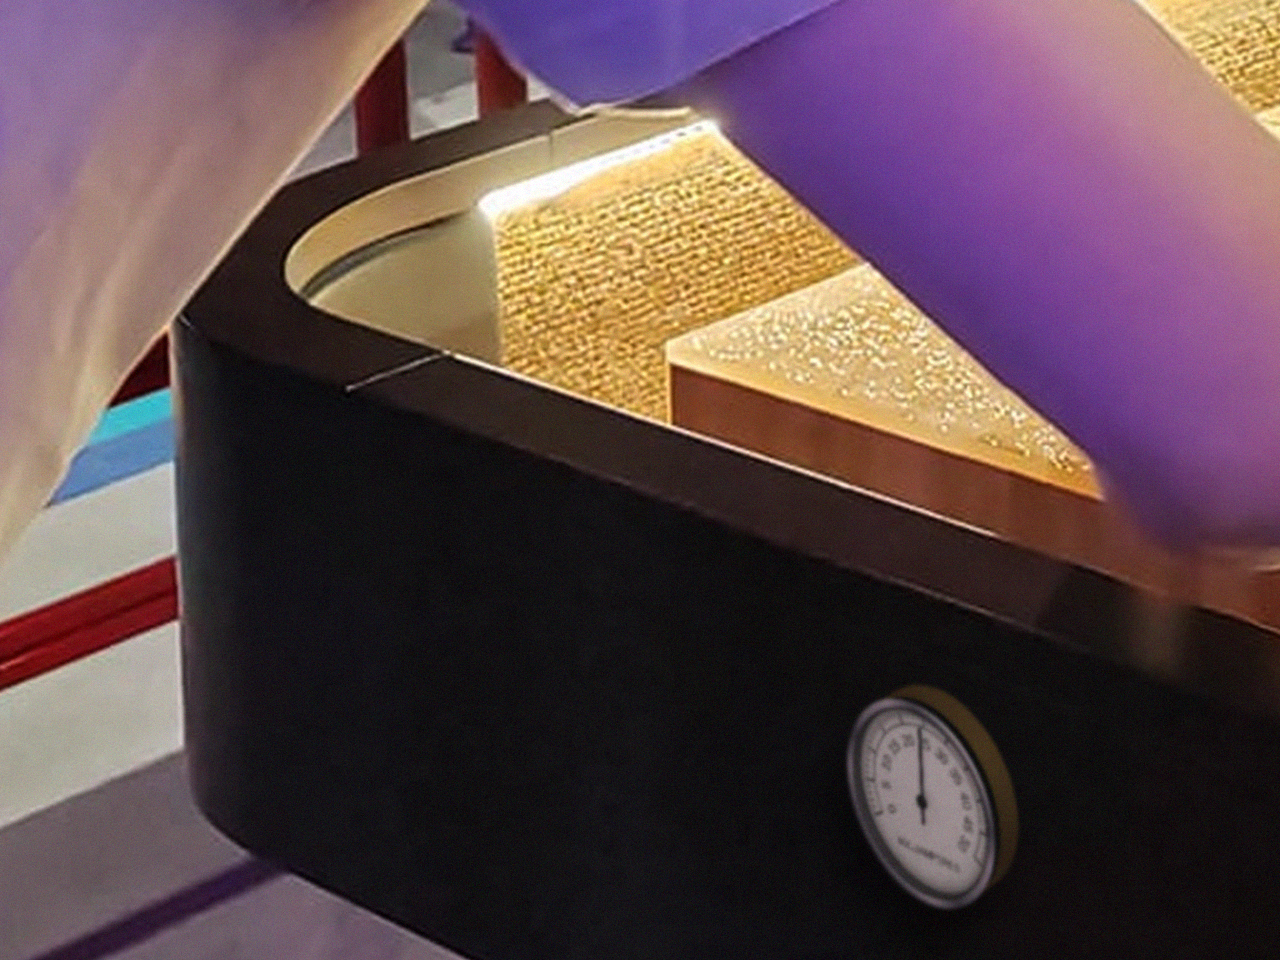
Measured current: 25 mA
